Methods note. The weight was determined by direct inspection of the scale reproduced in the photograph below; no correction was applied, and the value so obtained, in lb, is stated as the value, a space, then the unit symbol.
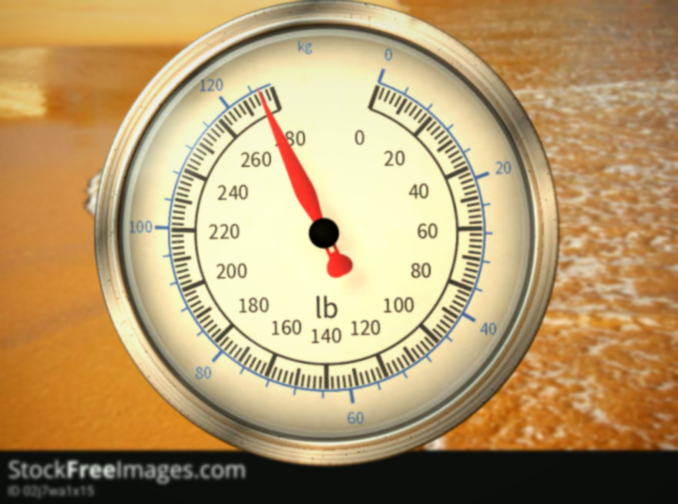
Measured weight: 276 lb
